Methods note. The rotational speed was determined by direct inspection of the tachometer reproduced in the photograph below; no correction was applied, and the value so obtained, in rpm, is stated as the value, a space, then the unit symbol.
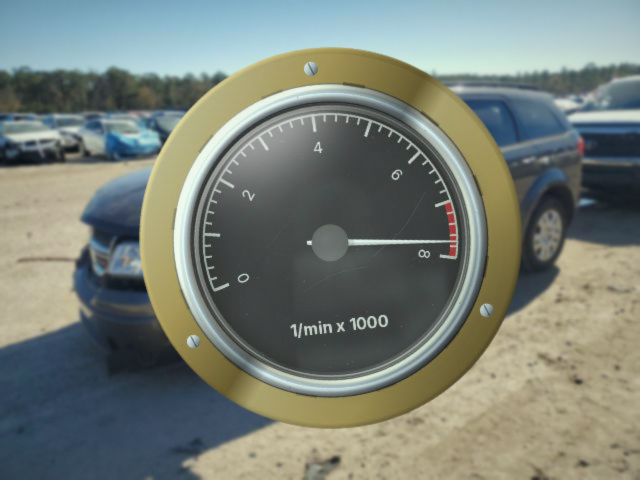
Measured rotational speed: 7700 rpm
